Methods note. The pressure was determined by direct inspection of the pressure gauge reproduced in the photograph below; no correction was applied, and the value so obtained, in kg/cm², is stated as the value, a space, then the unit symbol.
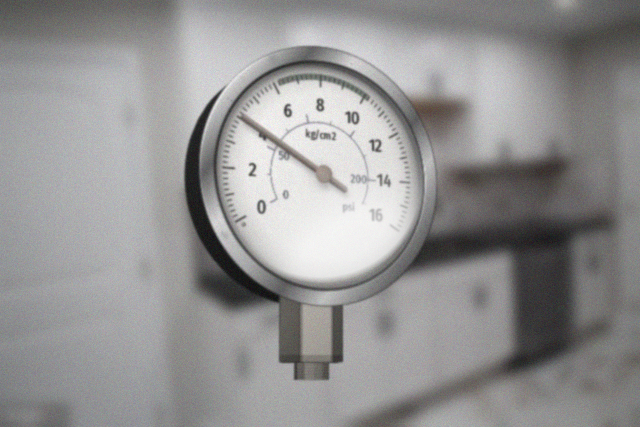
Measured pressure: 4 kg/cm²
